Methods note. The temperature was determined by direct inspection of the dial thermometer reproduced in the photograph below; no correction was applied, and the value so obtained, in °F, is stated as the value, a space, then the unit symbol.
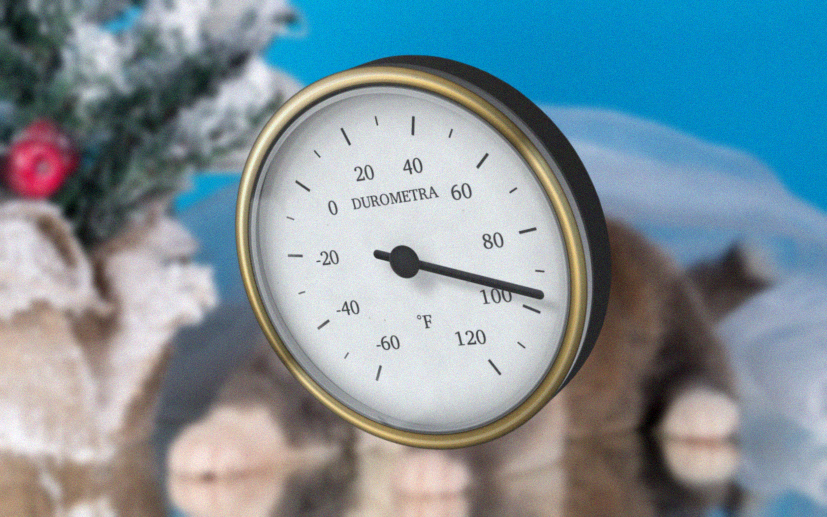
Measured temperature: 95 °F
